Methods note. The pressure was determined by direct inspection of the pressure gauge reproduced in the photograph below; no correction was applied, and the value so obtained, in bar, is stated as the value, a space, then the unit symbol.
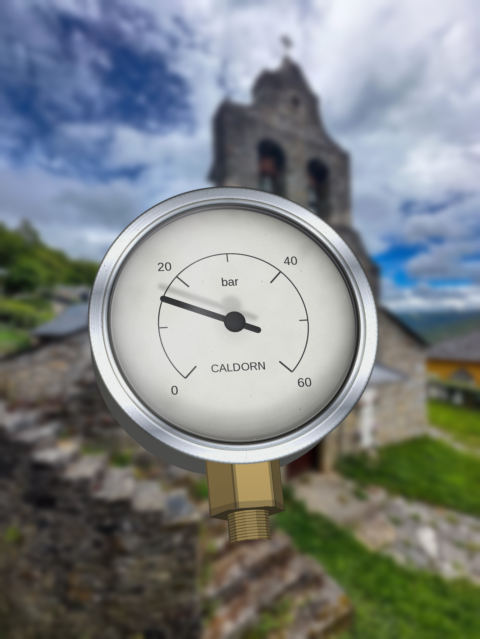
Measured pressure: 15 bar
